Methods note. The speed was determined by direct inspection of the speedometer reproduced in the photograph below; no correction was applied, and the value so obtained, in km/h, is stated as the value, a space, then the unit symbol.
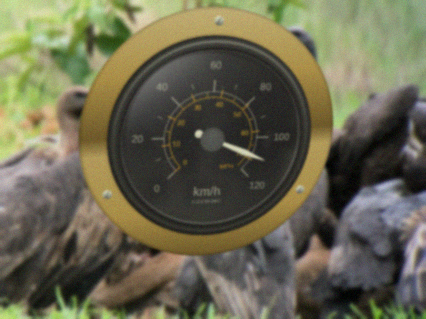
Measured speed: 110 km/h
